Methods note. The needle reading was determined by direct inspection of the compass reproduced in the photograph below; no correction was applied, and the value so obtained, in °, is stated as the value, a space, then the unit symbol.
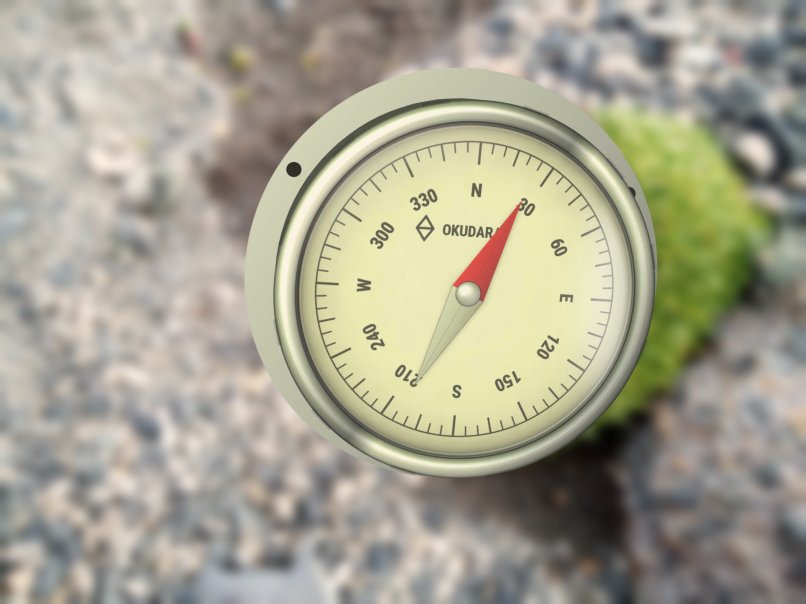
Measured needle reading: 25 °
